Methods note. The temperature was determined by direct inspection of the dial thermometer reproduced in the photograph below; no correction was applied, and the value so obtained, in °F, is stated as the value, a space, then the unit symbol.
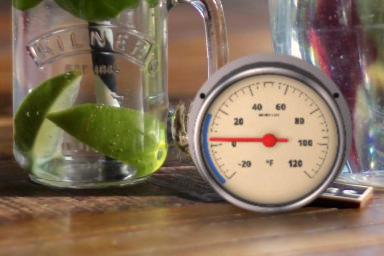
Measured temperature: 4 °F
